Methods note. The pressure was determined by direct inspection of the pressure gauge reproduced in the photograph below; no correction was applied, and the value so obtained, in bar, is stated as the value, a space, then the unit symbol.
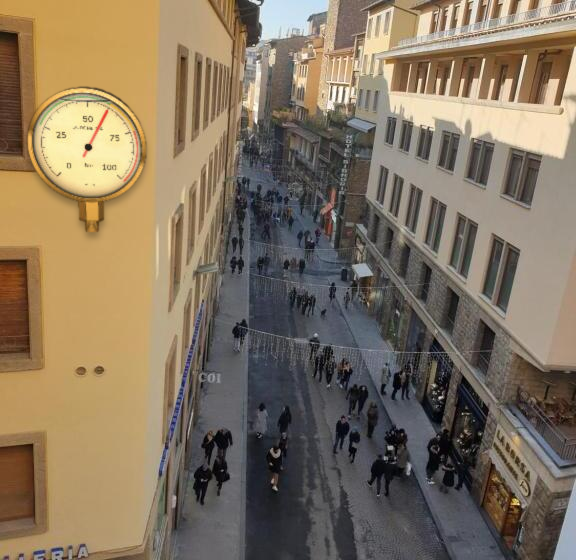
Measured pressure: 60 bar
